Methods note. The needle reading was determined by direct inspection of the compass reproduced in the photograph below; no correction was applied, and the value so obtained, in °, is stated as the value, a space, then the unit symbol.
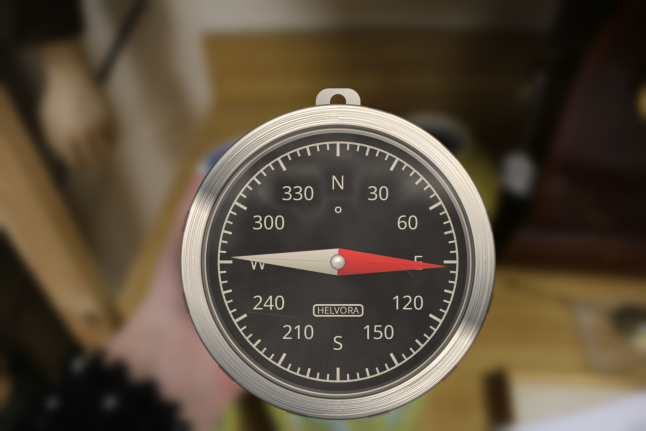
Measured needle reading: 92.5 °
